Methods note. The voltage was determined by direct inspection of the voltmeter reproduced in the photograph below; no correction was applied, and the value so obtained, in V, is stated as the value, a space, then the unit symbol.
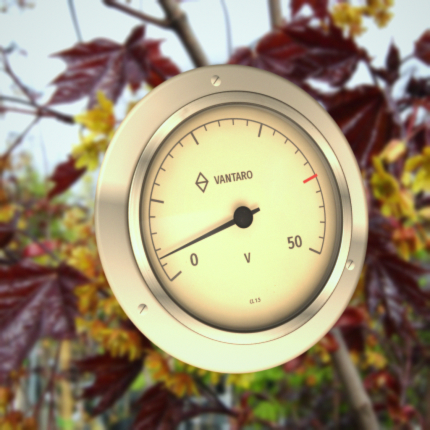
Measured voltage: 3 V
